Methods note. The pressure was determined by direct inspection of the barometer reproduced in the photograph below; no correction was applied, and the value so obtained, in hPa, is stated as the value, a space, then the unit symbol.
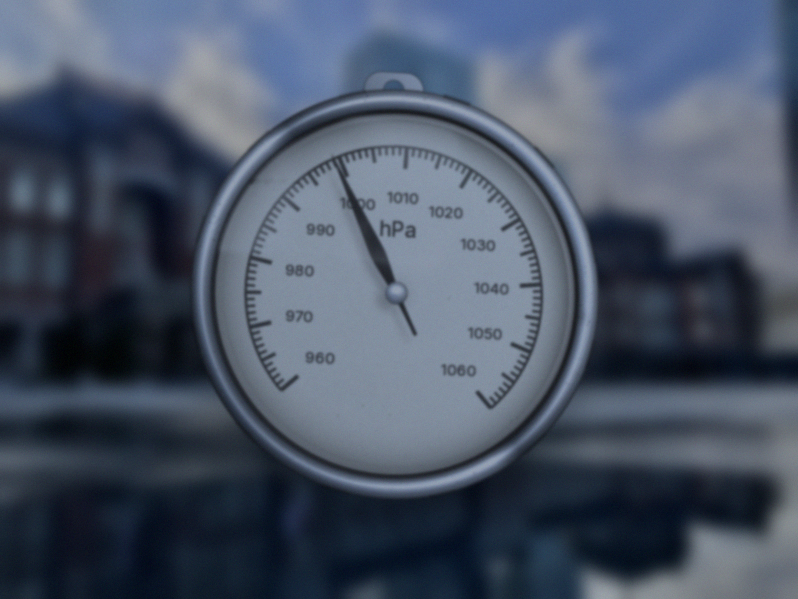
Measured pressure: 999 hPa
